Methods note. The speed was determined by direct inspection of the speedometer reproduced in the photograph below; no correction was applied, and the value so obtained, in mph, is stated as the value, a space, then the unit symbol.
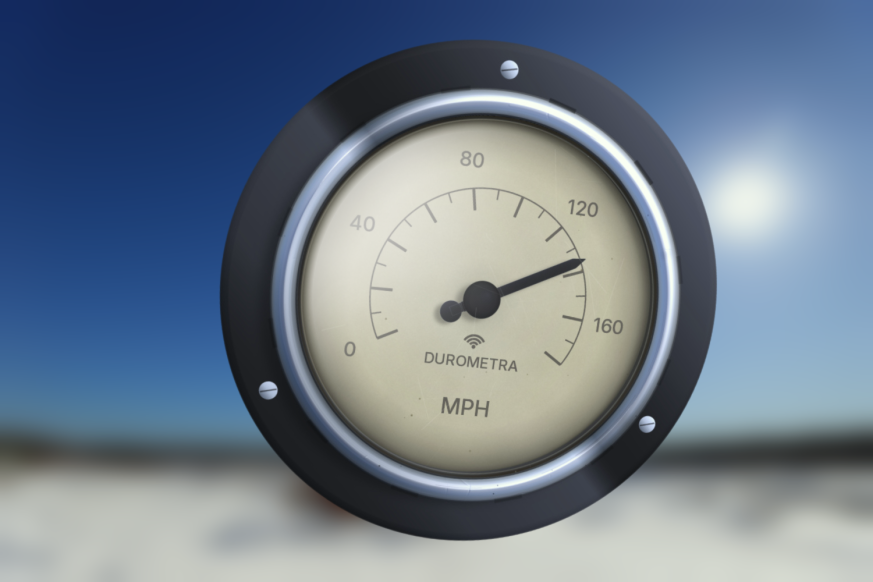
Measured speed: 135 mph
